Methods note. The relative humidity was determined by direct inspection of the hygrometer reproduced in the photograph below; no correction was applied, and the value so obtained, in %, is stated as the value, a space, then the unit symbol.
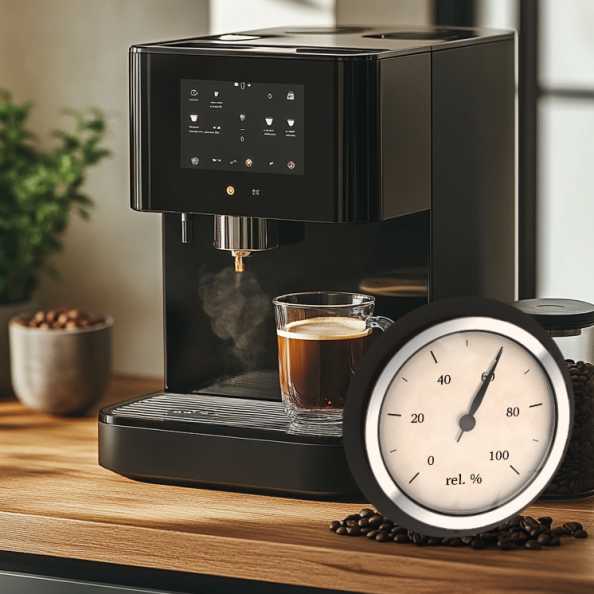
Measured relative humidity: 60 %
